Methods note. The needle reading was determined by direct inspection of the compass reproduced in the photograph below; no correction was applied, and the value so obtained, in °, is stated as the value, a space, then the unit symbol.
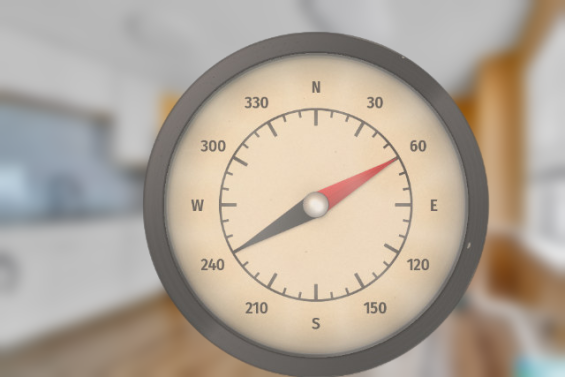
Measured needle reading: 60 °
